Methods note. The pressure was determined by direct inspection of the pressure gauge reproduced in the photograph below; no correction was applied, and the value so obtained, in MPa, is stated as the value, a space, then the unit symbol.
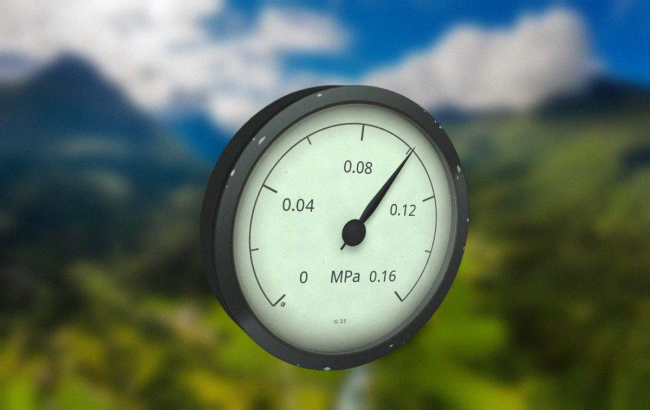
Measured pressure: 0.1 MPa
